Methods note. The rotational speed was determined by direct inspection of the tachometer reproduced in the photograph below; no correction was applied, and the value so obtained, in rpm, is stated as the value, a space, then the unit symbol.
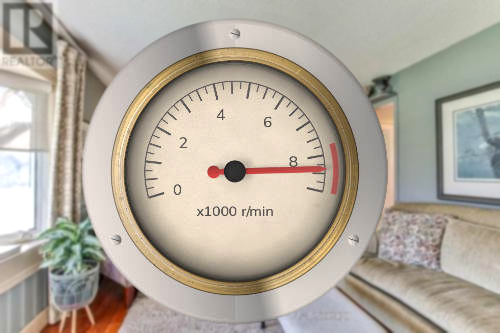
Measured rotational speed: 8375 rpm
